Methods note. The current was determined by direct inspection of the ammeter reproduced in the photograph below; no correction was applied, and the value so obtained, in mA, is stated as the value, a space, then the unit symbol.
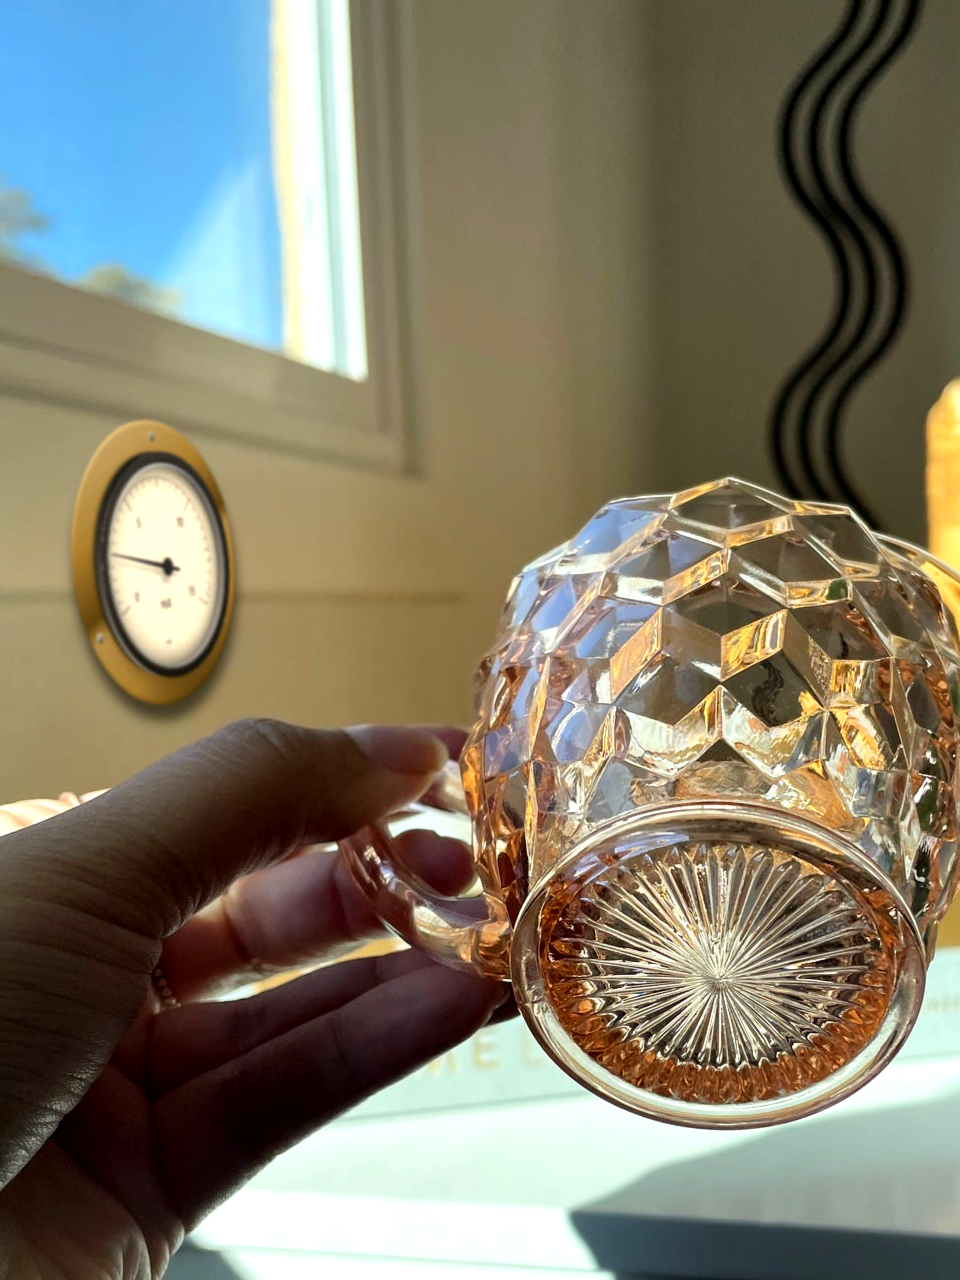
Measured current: 2.5 mA
